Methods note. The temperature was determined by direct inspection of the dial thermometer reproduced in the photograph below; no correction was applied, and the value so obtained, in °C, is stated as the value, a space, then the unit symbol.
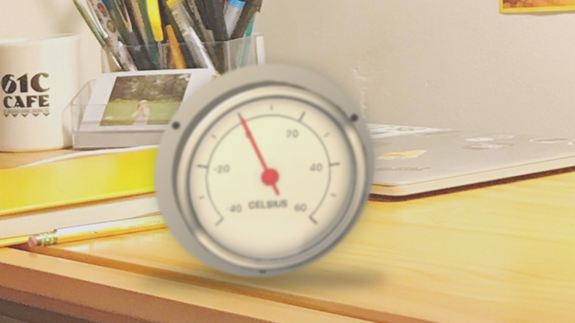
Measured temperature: 0 °C
